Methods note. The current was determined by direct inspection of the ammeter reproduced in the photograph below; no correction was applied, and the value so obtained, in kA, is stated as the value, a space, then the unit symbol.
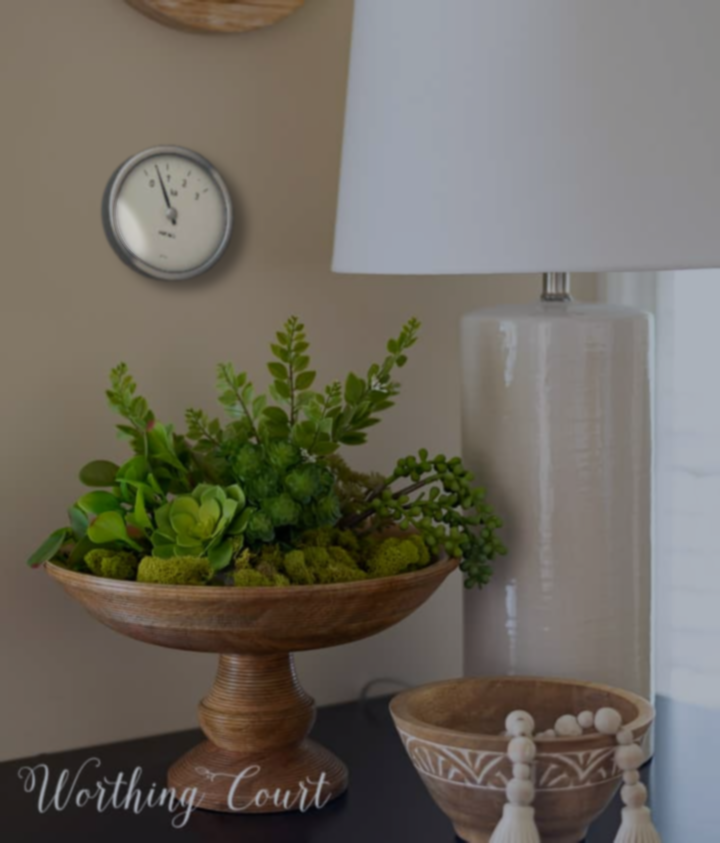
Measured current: 0.5 kA
